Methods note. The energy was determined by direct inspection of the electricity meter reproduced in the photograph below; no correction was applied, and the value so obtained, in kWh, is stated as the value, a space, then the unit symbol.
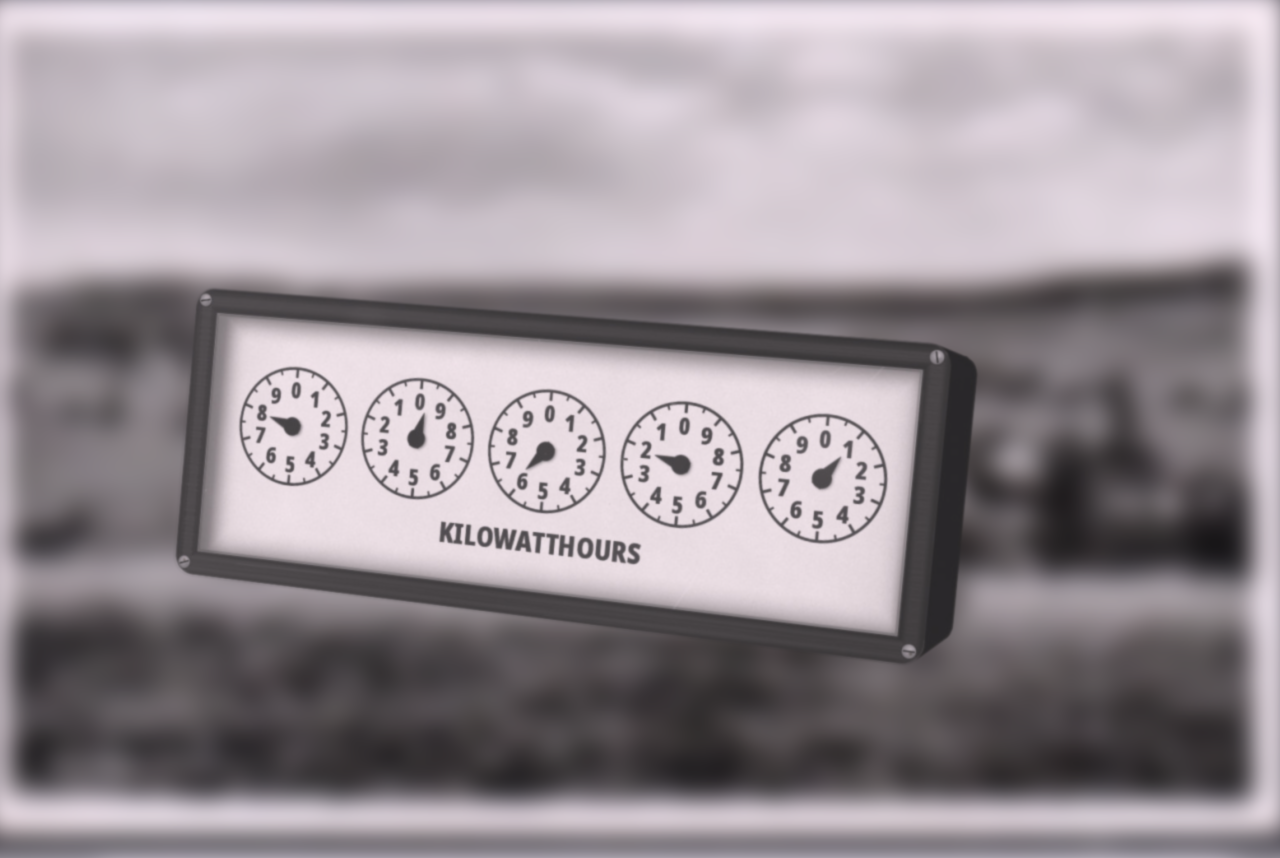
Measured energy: 79621 kWh
